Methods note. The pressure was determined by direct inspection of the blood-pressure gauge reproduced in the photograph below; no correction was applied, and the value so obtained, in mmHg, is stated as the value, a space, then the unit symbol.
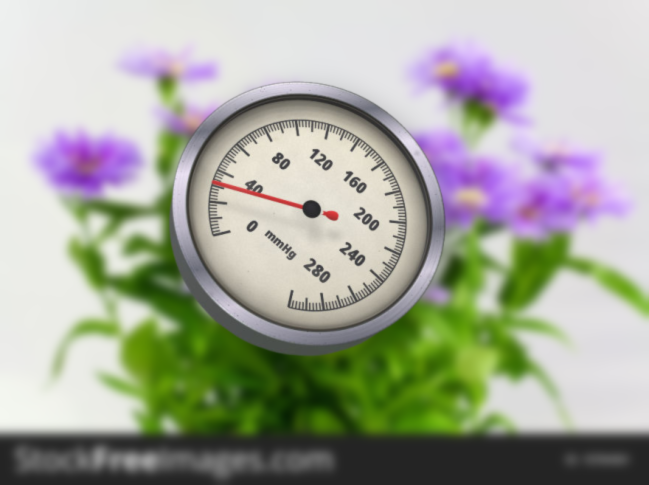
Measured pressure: 30 mmHg
